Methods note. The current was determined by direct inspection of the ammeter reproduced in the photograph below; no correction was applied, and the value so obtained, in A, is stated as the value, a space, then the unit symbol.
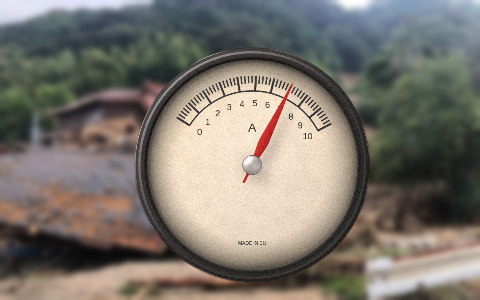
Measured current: 7 A
